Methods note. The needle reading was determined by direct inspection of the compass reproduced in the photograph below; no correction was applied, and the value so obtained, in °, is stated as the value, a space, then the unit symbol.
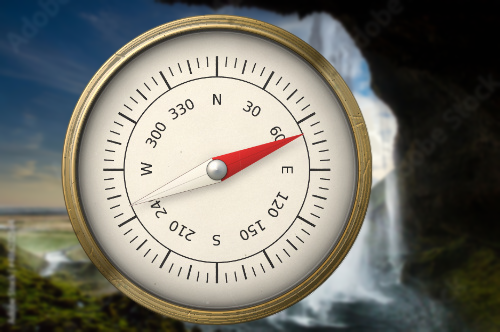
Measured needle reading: 67.5 °
